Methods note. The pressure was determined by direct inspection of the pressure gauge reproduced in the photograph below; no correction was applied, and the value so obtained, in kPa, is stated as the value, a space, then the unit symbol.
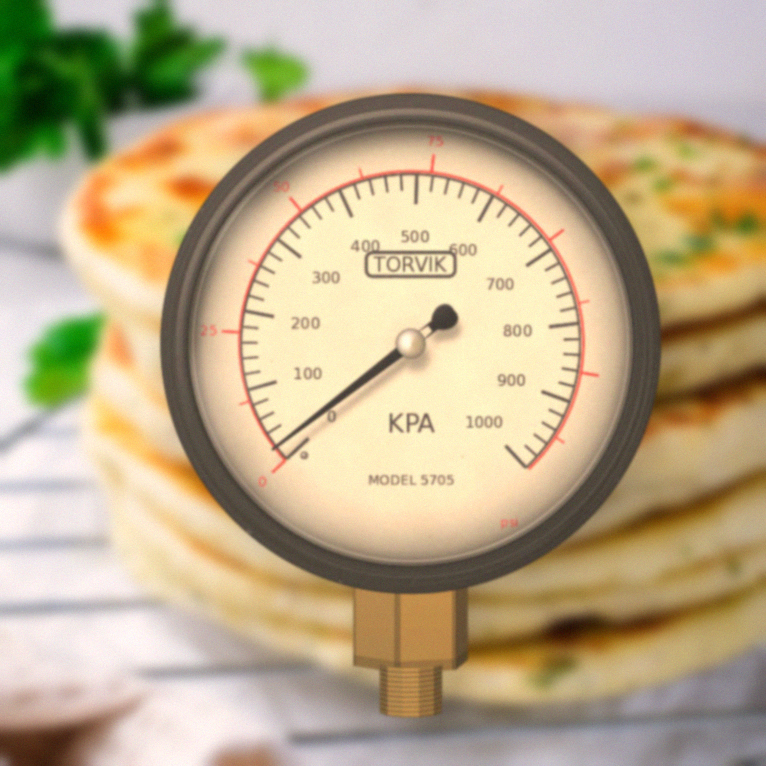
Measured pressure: 20 kPa
